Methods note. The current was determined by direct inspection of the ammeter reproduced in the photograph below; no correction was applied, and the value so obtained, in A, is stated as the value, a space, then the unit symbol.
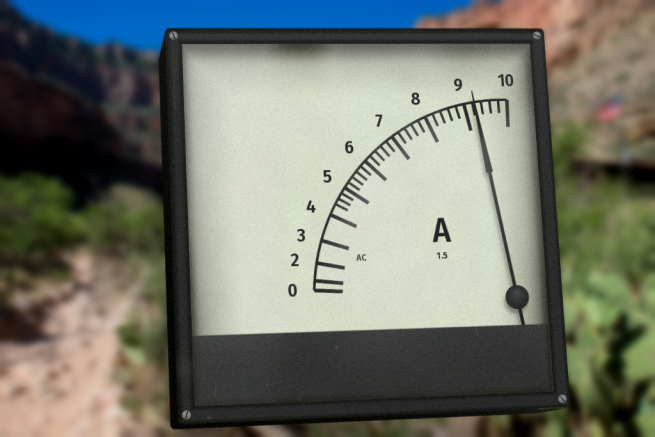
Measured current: 9.2 A
